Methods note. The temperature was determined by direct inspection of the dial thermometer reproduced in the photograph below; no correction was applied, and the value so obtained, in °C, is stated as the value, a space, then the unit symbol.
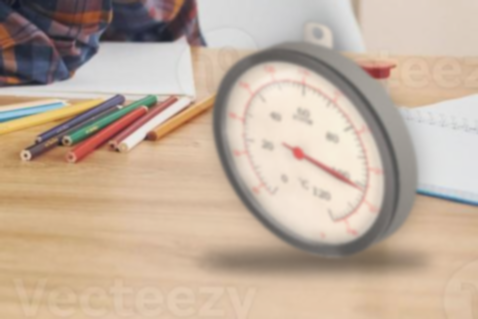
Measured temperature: 100 °C
